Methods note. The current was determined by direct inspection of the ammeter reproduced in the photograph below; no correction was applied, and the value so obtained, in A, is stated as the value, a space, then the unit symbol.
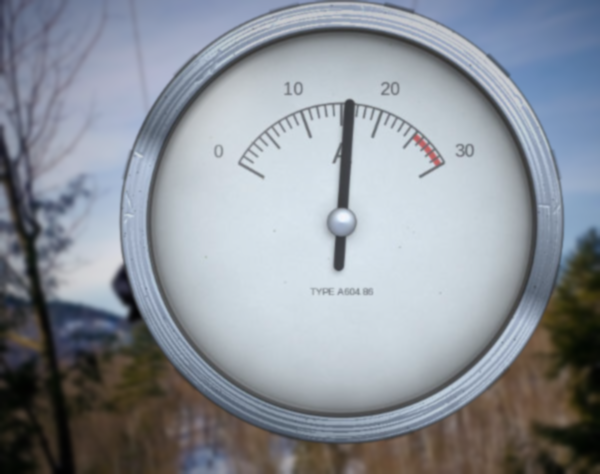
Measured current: 16 A
